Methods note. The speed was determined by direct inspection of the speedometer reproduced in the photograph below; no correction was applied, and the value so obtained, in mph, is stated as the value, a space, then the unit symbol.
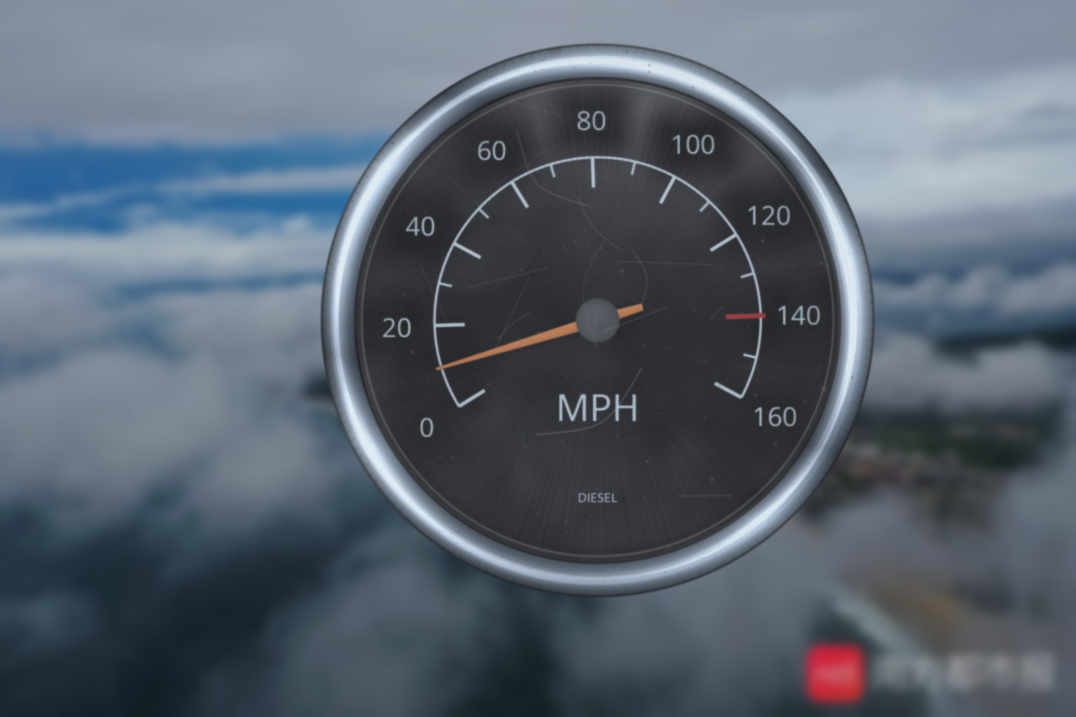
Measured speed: 10 mph
